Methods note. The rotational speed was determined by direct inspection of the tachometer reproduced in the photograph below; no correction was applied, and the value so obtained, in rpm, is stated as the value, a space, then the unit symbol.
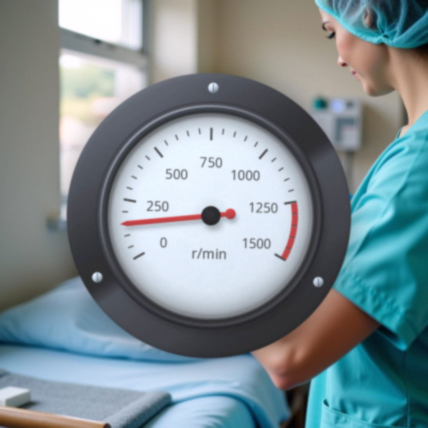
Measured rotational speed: 150 rpm
